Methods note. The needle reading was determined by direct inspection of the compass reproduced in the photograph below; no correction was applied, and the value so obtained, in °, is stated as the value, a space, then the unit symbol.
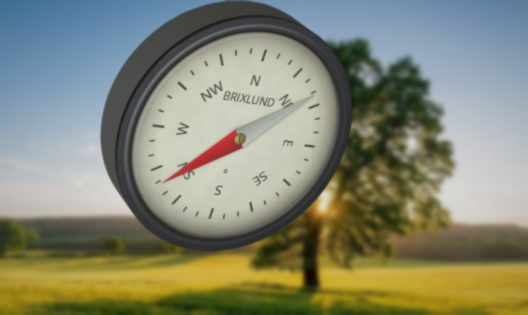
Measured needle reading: 230 °
